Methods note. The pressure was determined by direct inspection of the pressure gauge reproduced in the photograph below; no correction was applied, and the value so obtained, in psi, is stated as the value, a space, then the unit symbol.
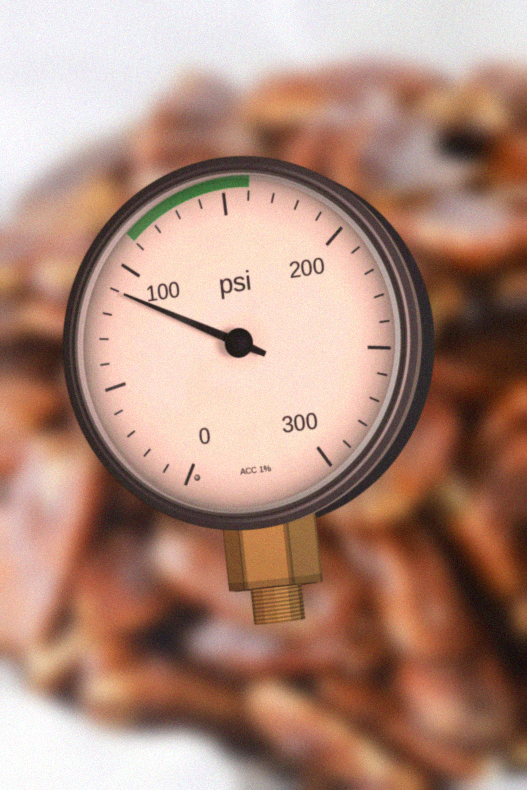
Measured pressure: 90 psi
